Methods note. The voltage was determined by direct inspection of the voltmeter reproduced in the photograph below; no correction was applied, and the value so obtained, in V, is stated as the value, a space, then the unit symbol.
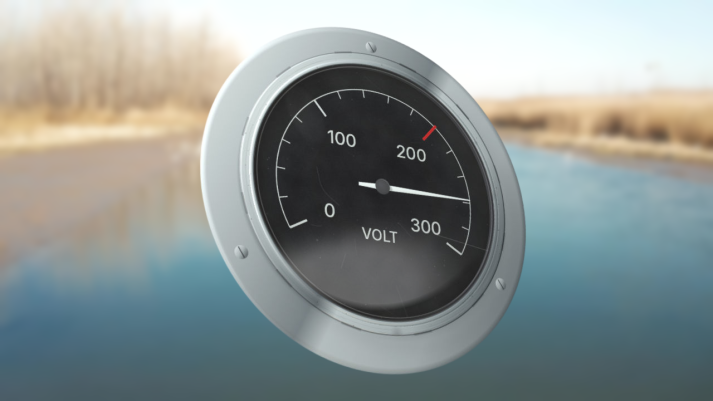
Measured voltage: 260 V
